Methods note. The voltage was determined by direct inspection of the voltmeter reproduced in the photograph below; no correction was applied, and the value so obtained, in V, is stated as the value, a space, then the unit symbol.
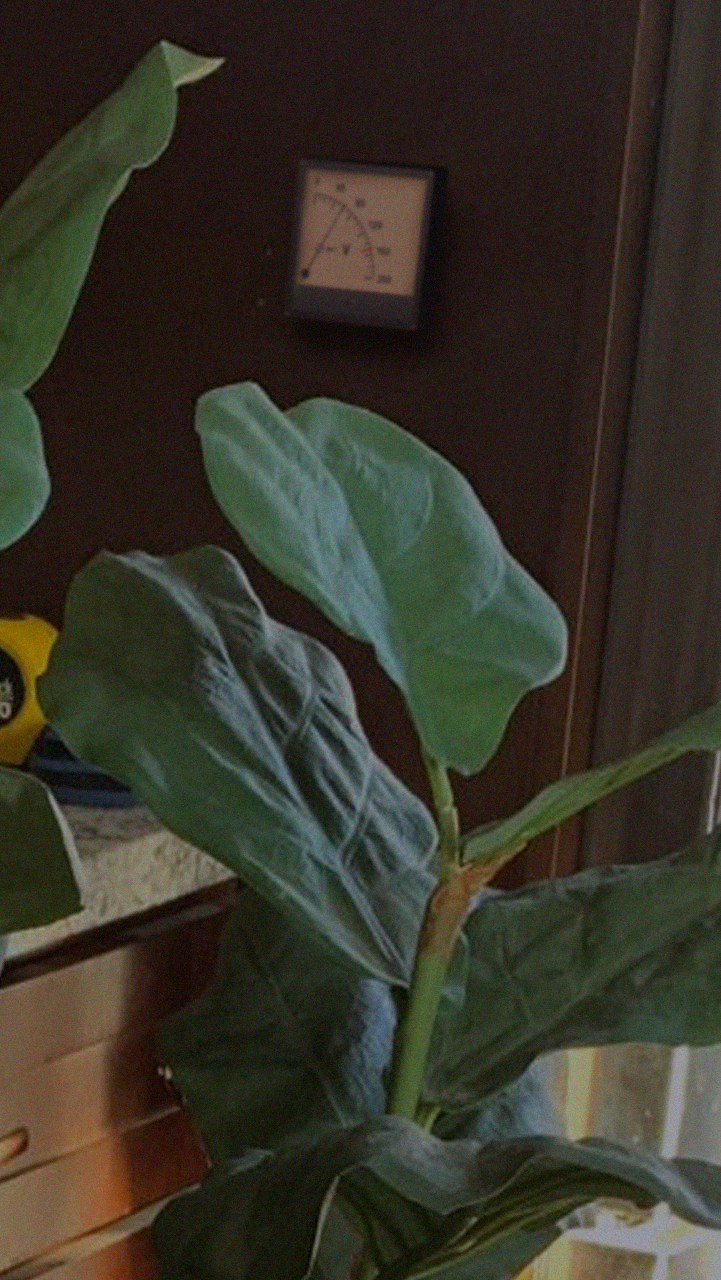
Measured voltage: 60 V
